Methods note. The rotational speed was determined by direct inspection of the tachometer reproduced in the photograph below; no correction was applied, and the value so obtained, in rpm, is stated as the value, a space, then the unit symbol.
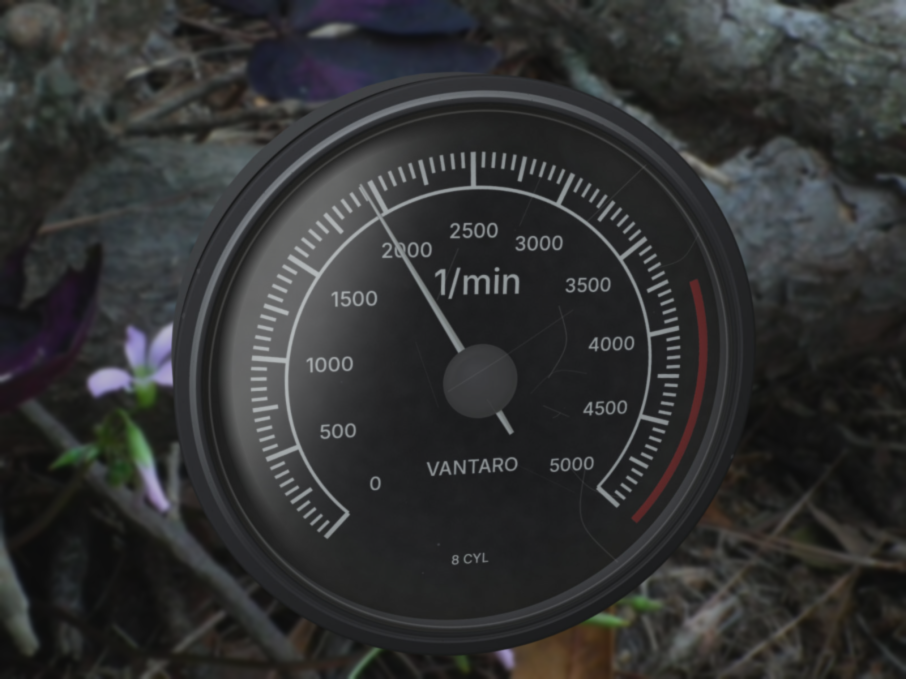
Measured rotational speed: 1950 rpm
